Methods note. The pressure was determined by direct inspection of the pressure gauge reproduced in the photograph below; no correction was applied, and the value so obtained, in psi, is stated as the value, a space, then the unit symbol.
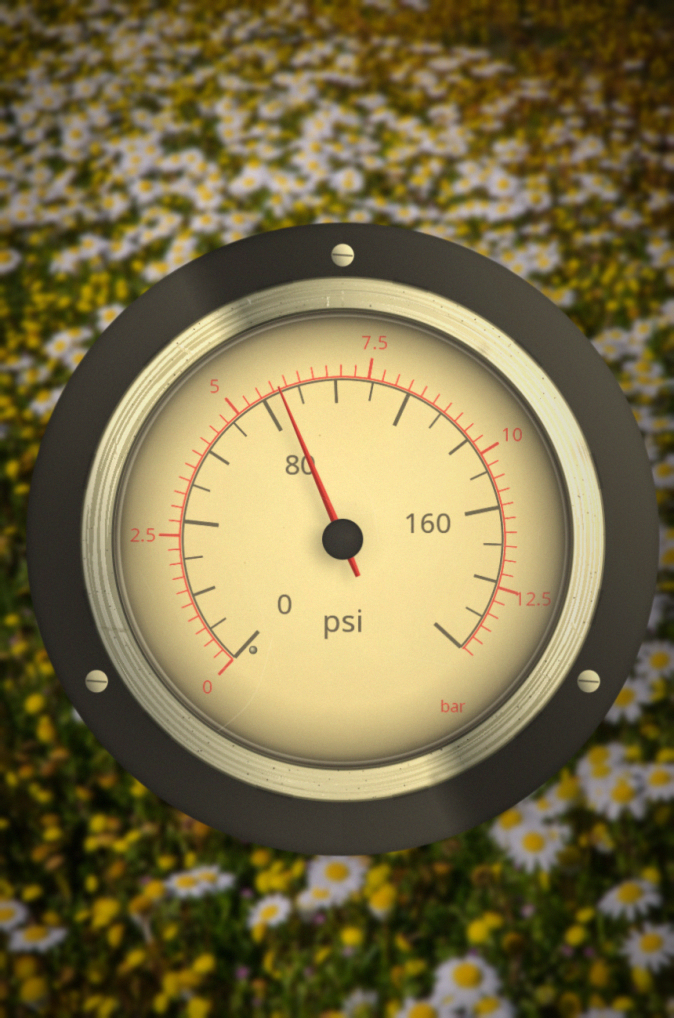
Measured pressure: 85 psi
